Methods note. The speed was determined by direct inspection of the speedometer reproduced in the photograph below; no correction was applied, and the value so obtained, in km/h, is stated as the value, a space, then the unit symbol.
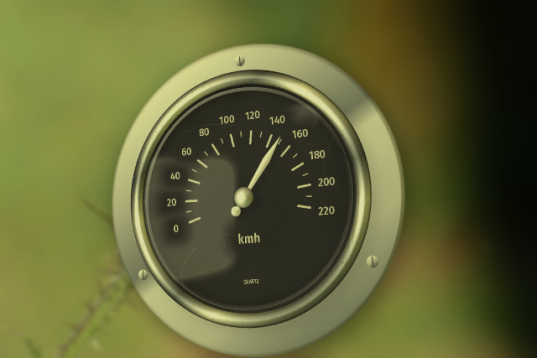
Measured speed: 150 km/h
